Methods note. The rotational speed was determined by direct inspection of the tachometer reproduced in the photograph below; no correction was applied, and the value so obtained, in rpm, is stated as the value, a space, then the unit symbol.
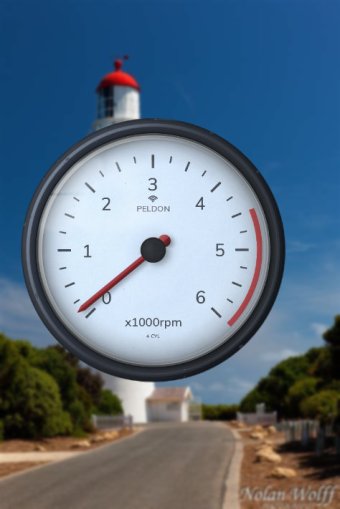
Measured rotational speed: 125 rpm
